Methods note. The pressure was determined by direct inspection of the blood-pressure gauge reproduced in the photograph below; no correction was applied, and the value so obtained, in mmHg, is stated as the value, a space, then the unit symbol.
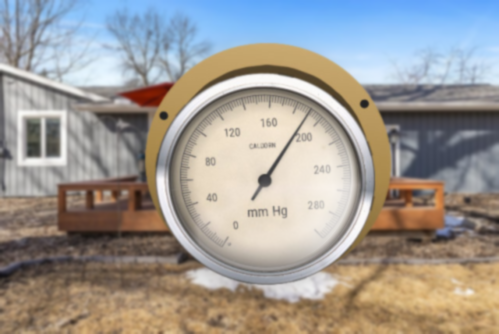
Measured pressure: 190 mmHg
